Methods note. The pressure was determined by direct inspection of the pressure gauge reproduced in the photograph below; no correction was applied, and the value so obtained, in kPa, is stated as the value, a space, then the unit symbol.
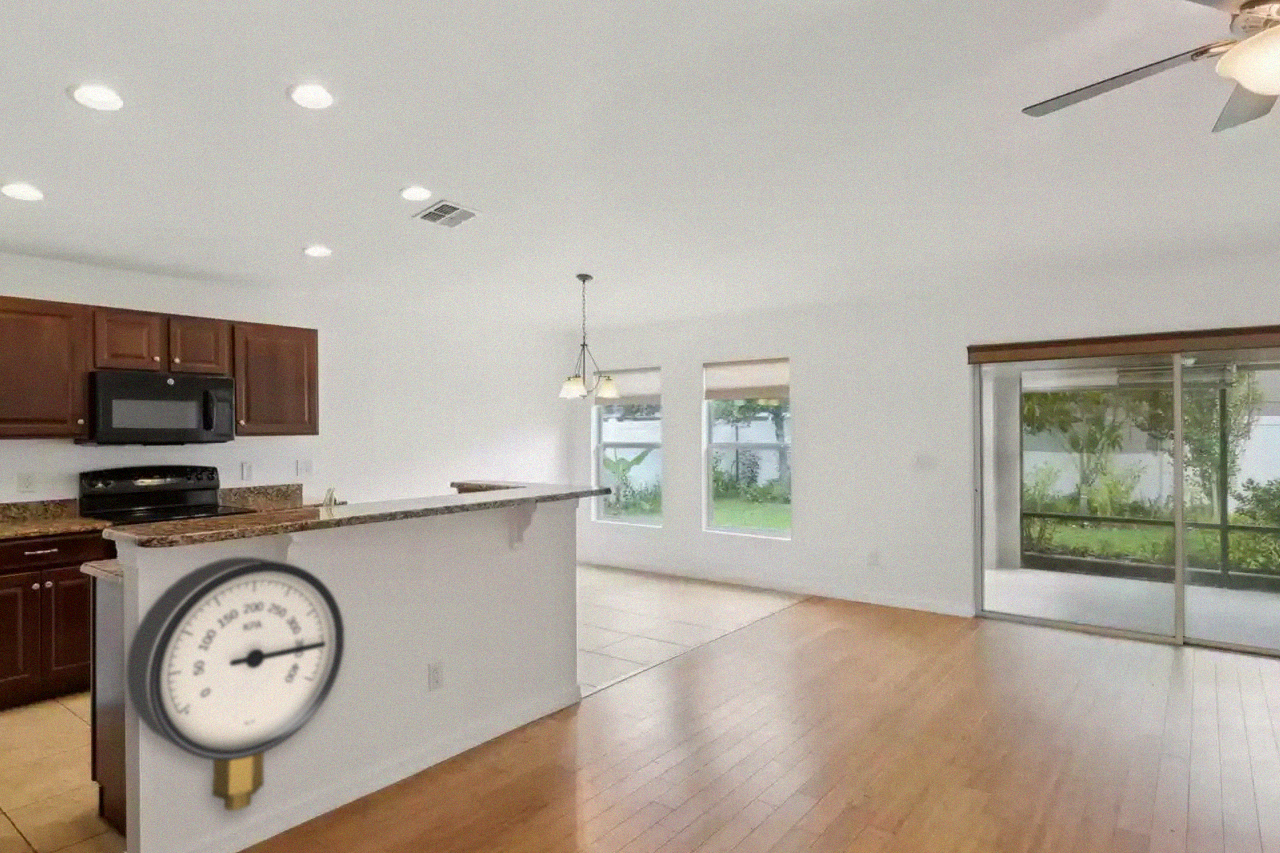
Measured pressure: 350 kPa
